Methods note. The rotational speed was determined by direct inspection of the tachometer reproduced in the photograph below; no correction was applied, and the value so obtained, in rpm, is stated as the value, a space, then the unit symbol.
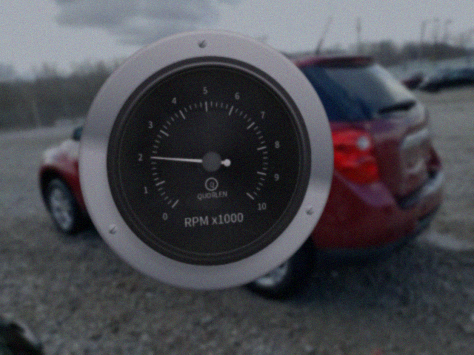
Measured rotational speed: 2000 rpm
